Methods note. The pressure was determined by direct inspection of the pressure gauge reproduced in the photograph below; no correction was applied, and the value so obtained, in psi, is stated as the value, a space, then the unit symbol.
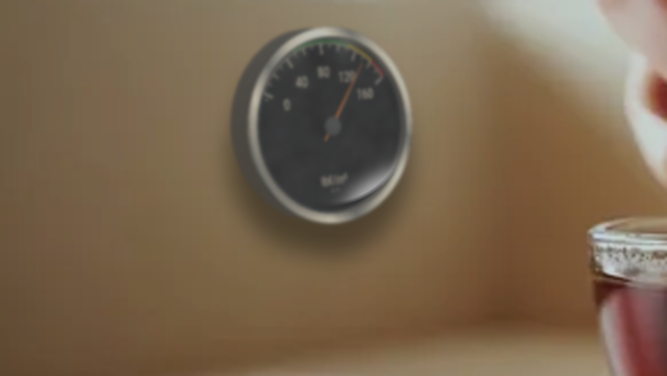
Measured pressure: 130 psi
